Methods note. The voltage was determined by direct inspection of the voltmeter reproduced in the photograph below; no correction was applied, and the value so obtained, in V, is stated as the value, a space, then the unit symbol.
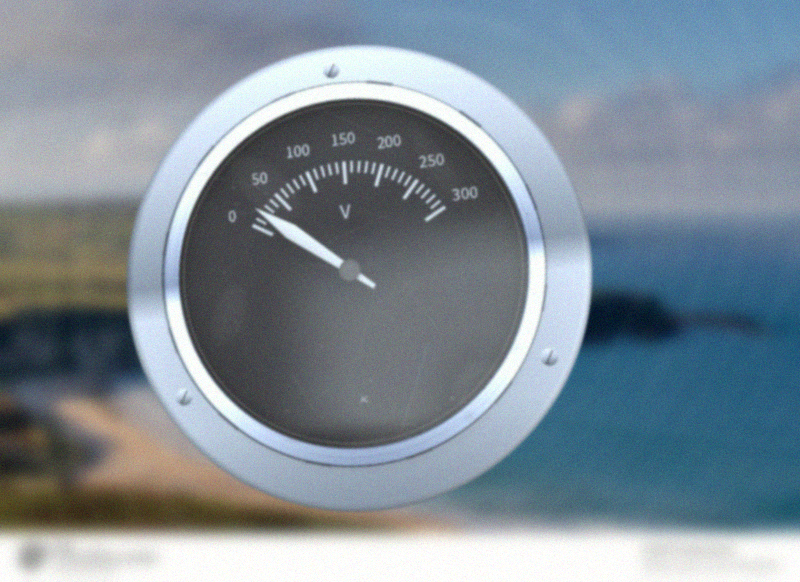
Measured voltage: 20 V
